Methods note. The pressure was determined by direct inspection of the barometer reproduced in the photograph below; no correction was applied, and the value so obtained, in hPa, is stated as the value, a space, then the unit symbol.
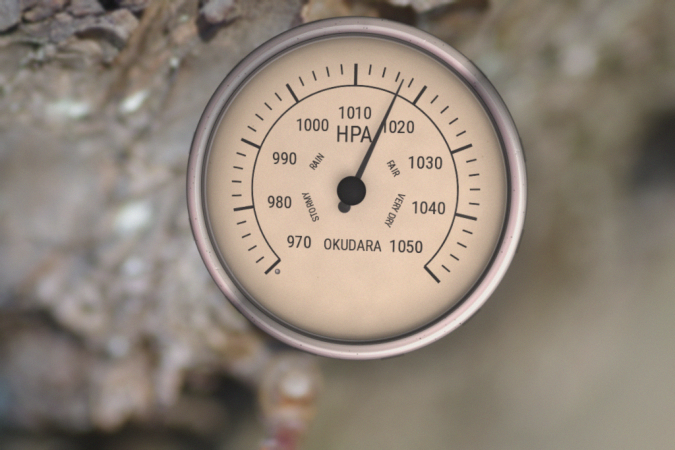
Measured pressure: 1017 hPa
